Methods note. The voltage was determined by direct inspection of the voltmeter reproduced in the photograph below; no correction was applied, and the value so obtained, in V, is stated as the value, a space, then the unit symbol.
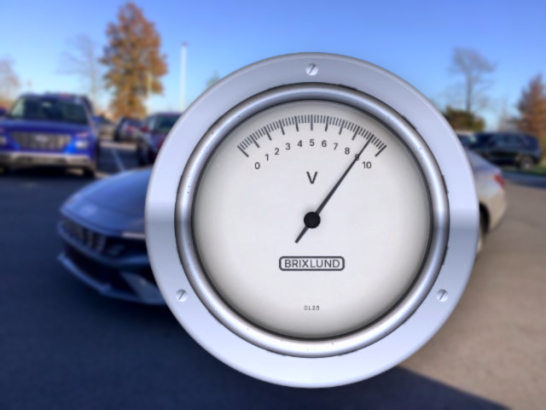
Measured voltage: 9 V
